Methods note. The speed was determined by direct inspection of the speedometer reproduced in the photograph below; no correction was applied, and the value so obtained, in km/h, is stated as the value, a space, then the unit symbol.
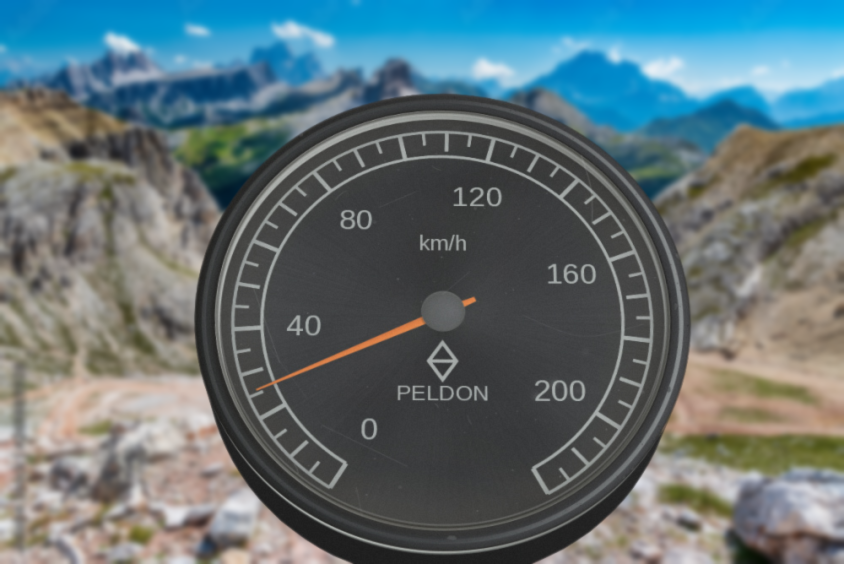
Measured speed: 25 km/h
